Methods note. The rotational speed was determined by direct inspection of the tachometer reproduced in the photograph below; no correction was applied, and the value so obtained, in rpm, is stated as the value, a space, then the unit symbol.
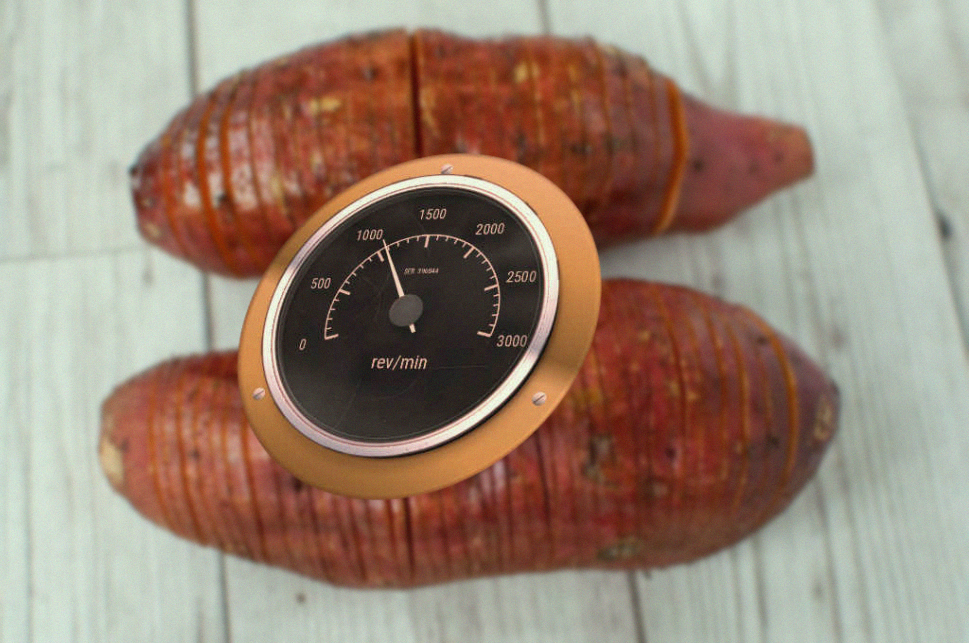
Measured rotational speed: 1100 rpm
